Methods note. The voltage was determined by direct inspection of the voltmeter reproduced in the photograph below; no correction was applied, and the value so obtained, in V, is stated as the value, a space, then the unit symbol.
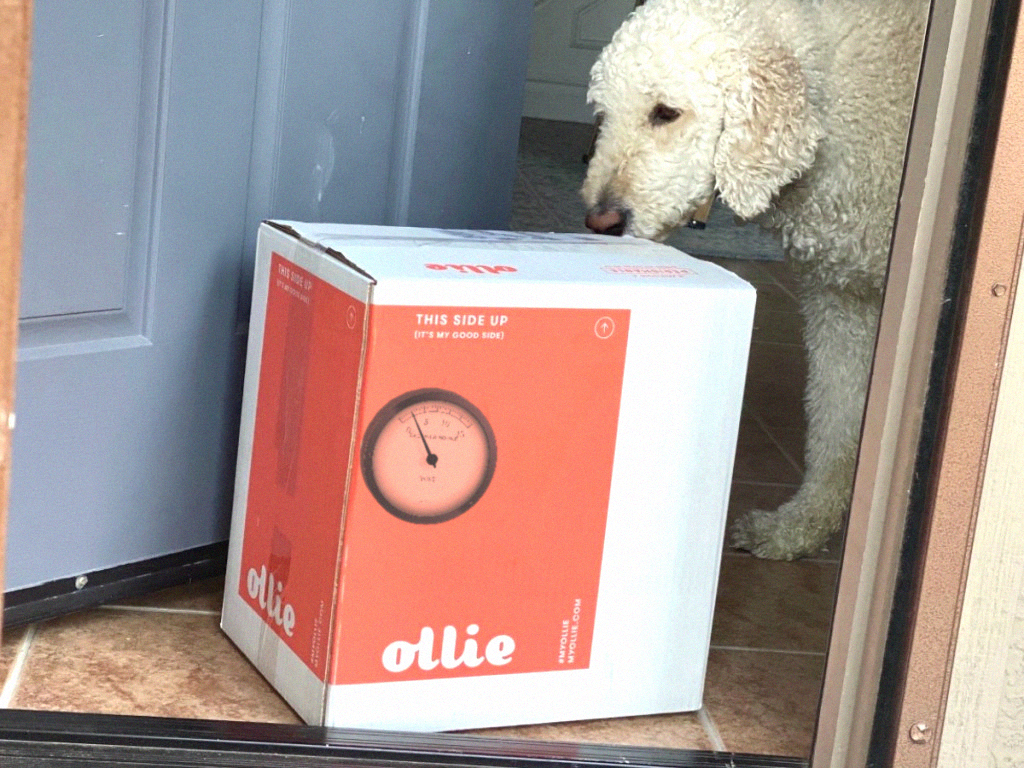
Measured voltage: 2.5 V
